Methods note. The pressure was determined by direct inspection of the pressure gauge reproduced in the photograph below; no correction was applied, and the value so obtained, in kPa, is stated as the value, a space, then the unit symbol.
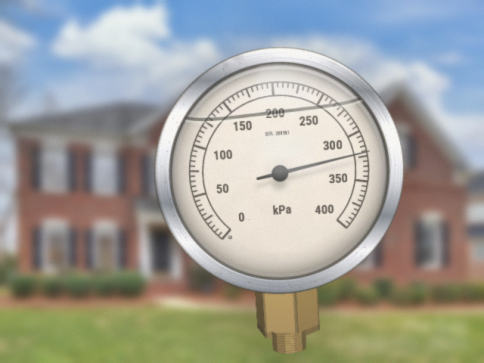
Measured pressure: 320 kPa
